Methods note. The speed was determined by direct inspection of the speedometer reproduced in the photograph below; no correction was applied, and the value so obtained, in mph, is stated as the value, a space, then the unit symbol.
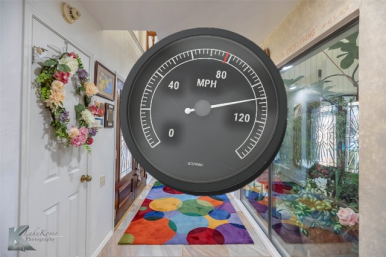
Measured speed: 108 mph
